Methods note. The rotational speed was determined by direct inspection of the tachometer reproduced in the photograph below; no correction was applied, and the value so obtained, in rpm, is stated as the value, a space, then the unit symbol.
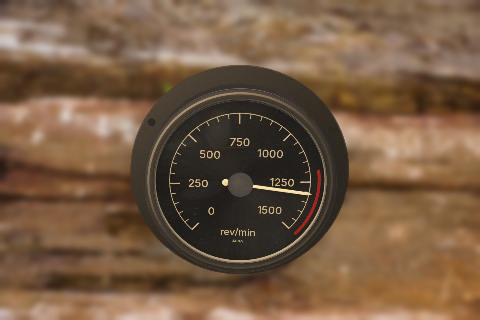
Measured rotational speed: 1300 rpm
